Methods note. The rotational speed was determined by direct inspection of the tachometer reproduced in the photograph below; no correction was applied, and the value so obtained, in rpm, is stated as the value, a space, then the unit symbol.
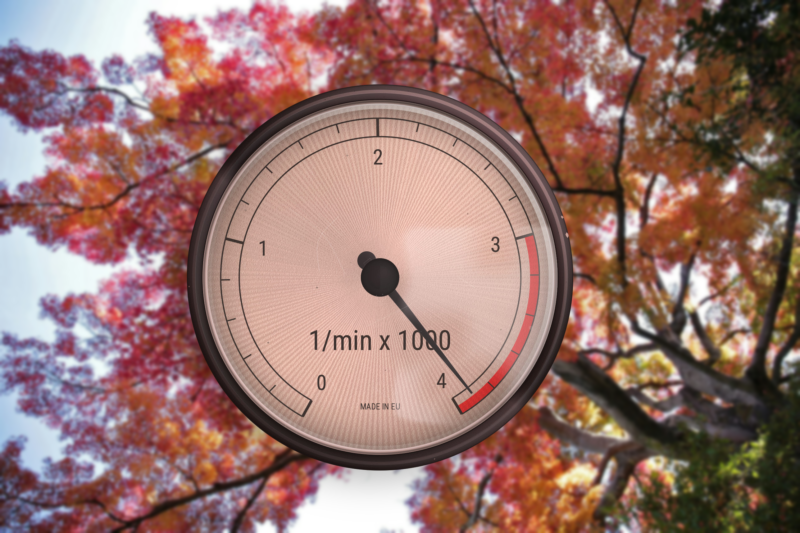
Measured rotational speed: 3900 rpm
